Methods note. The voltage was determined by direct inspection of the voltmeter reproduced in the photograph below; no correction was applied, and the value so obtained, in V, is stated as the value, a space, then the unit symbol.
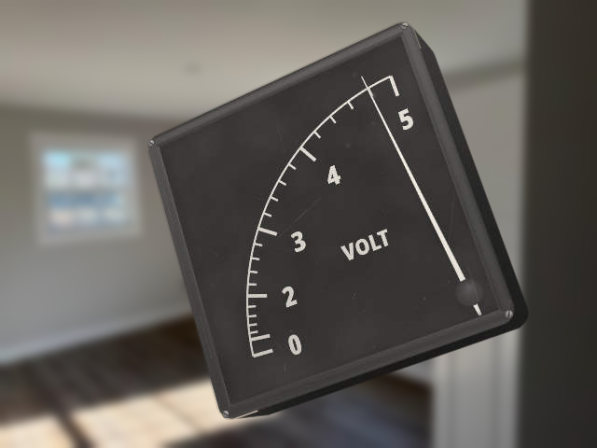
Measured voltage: 4.8 V
